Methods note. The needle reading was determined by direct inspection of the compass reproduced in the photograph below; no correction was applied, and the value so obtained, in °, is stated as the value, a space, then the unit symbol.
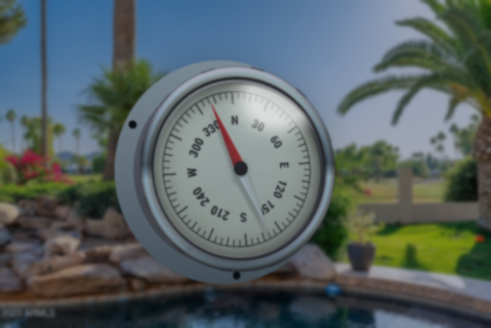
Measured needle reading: 340 °
